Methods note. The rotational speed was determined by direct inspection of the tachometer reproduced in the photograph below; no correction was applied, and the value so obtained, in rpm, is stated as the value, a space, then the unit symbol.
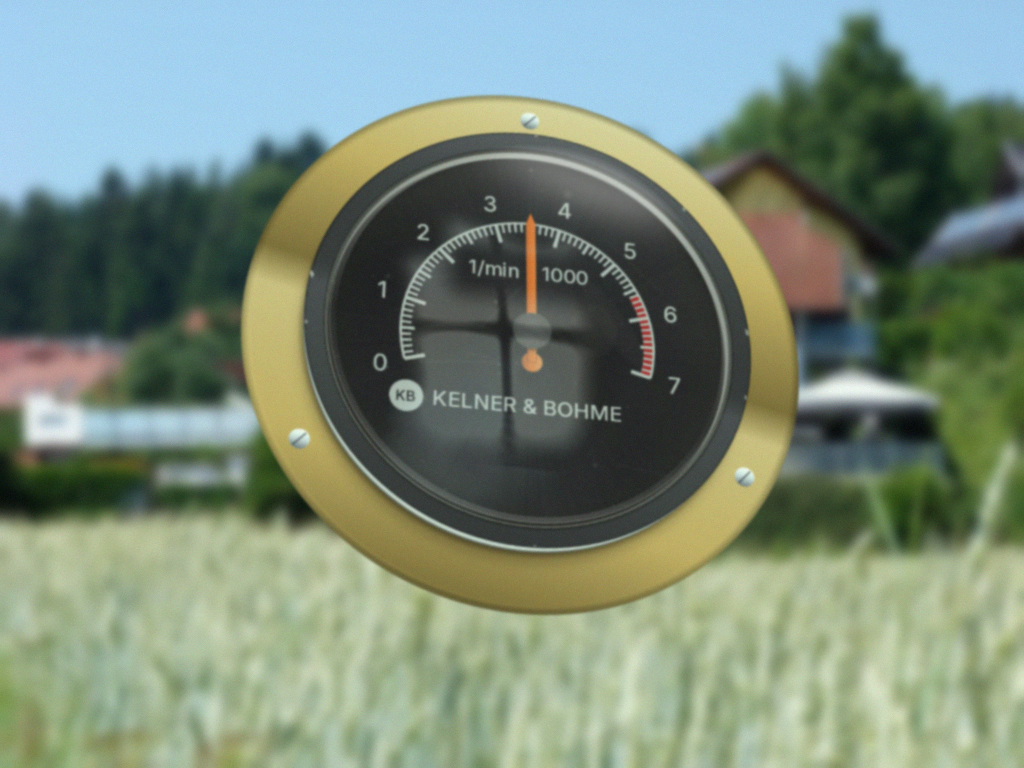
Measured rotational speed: 3500 rpm
